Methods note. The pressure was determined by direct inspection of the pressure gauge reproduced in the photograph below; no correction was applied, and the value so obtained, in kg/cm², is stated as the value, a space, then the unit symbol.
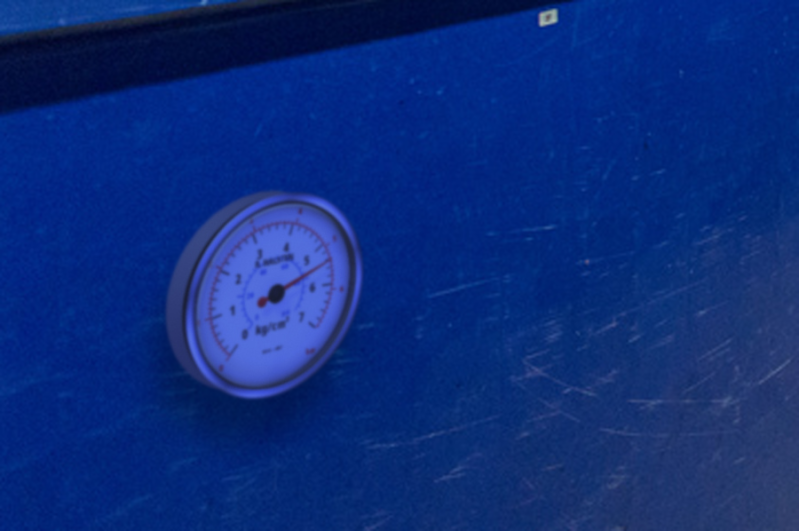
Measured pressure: 5.4 kg/cm²
